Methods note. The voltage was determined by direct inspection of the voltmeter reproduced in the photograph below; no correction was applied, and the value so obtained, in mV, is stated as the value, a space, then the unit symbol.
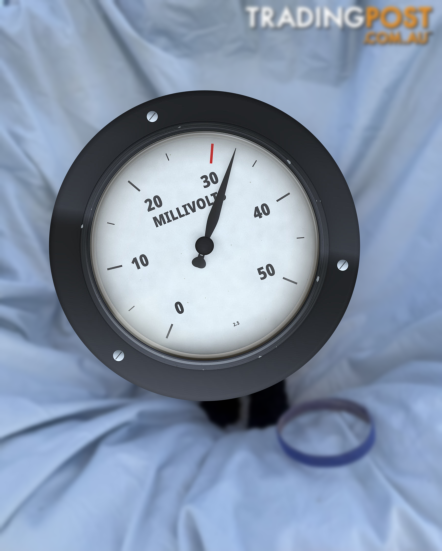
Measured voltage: 32.5 mV
